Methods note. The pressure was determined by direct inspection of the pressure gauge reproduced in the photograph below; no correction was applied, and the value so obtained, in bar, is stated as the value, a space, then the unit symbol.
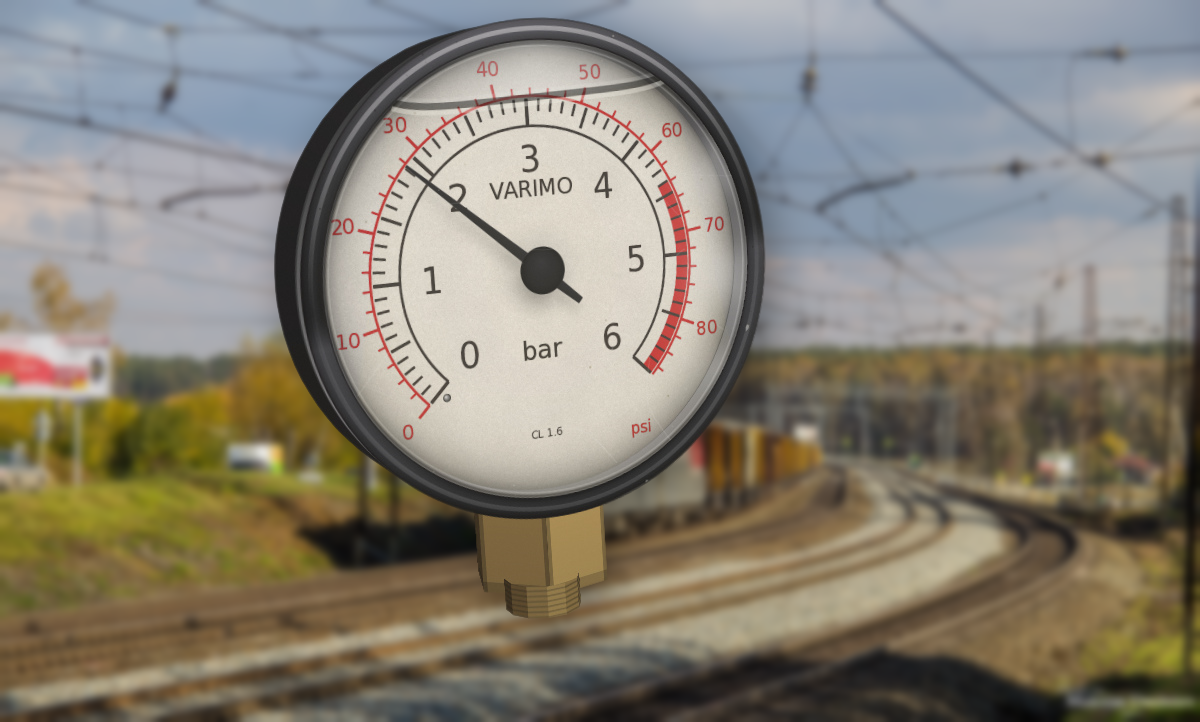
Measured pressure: 1.9 bar
